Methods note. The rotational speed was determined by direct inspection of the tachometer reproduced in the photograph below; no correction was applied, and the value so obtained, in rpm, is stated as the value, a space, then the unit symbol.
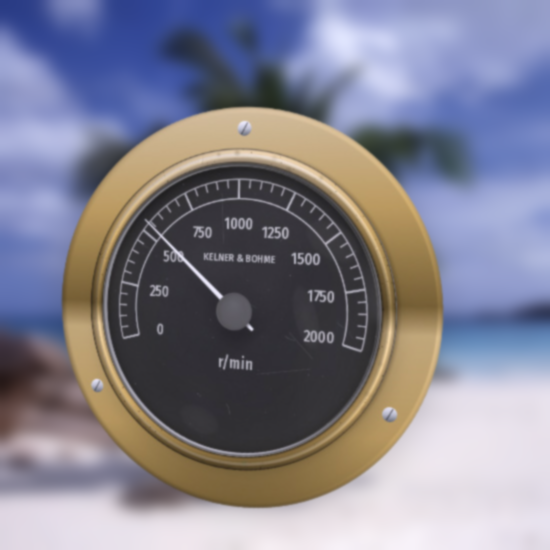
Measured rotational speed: 550 rpm
